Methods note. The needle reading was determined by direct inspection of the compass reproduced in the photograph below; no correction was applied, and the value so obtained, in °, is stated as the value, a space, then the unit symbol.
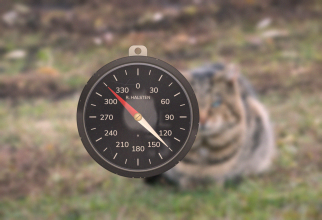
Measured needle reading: 315 °
